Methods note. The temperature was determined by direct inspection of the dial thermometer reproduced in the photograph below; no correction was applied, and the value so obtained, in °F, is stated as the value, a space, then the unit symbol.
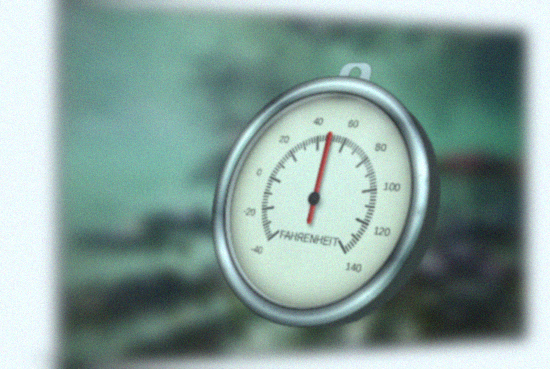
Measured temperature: 50 °F
